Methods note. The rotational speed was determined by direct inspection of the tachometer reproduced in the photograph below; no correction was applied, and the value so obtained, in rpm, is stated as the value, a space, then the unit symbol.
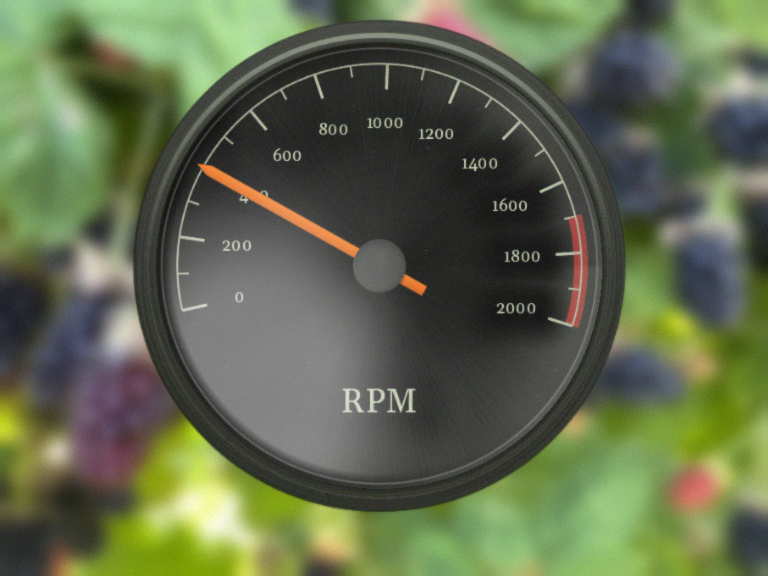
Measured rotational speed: 400 rpm
